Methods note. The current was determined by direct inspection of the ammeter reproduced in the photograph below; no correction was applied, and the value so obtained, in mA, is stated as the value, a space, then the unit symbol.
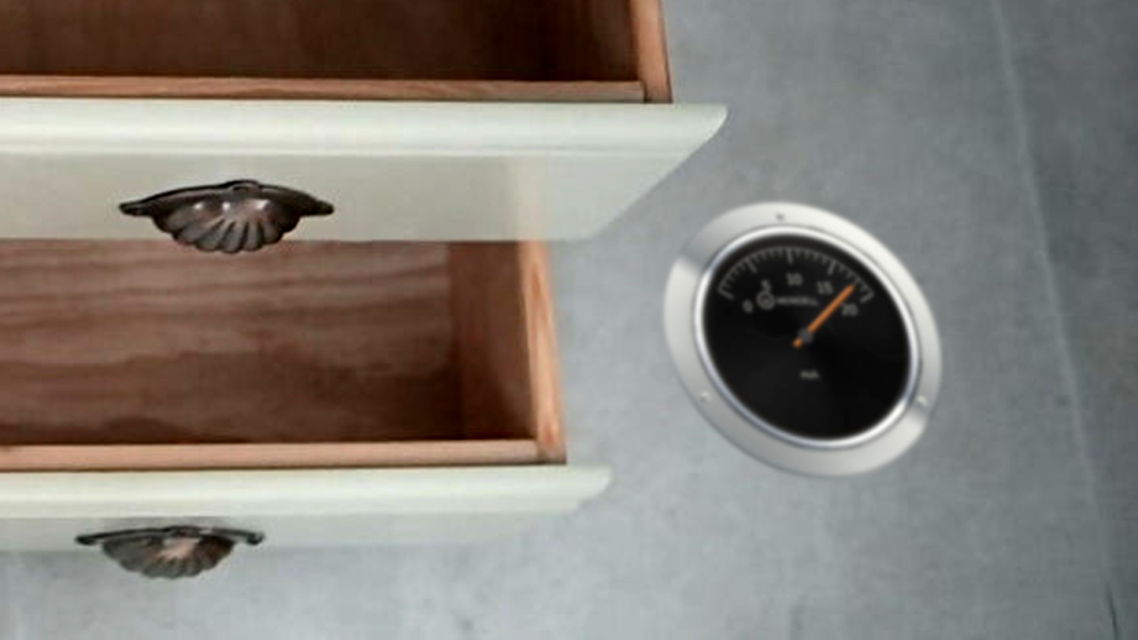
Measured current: 18 mA
